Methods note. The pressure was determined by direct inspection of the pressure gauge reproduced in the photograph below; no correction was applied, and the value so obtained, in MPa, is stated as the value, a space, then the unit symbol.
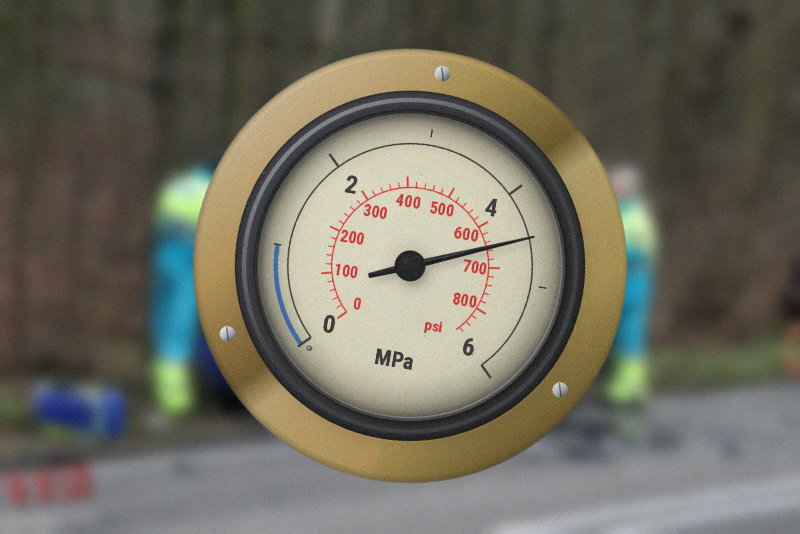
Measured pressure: 4.5 MPa
